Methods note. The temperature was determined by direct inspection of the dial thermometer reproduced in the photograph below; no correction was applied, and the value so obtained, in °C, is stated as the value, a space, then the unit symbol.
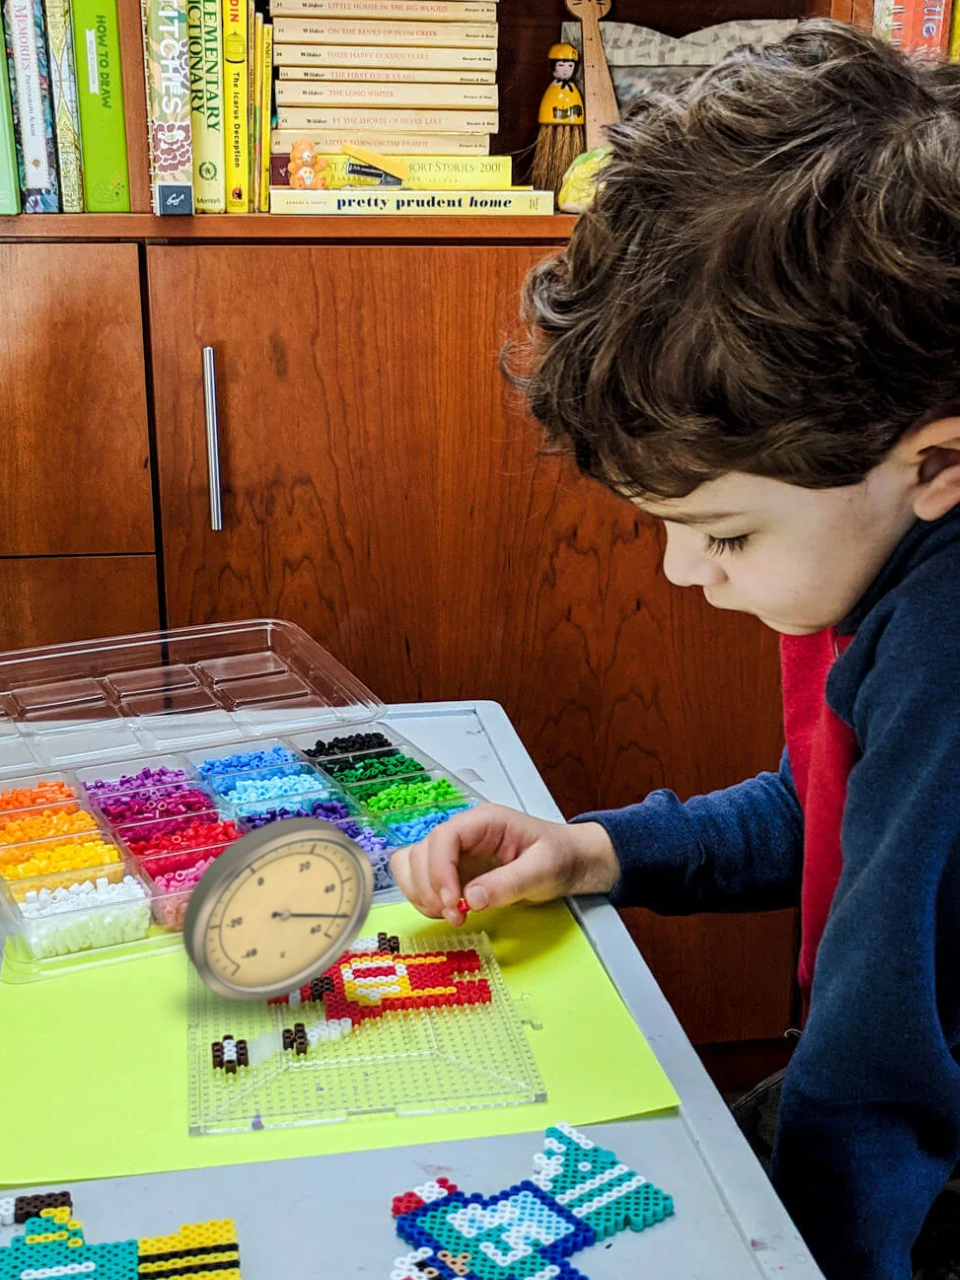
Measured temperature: 52 °C
